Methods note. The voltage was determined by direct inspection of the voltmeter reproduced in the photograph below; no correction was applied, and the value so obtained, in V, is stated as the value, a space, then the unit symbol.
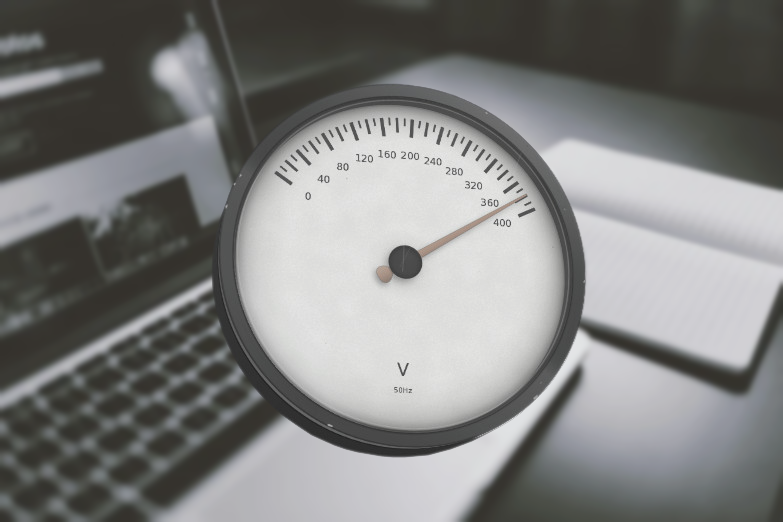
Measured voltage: 380 V
